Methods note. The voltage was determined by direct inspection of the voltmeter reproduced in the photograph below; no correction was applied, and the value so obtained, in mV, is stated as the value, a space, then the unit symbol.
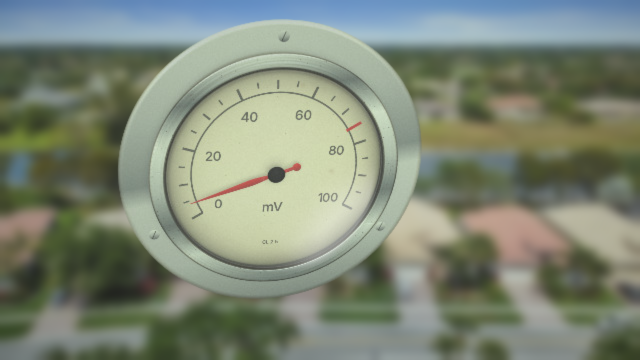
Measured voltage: 5 mV
